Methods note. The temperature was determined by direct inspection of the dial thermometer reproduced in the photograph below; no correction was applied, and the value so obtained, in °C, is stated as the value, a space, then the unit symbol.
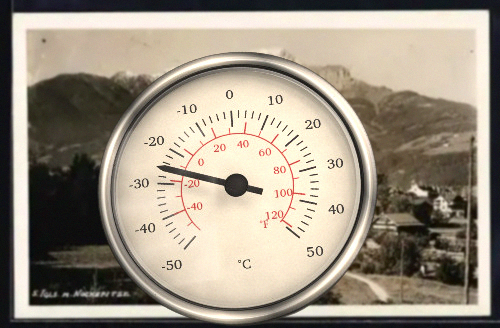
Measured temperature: -26 °C
